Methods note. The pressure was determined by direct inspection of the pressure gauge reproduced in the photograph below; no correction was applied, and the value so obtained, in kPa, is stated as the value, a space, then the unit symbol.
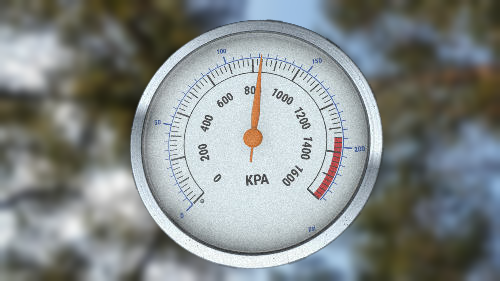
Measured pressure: 840 kPa
